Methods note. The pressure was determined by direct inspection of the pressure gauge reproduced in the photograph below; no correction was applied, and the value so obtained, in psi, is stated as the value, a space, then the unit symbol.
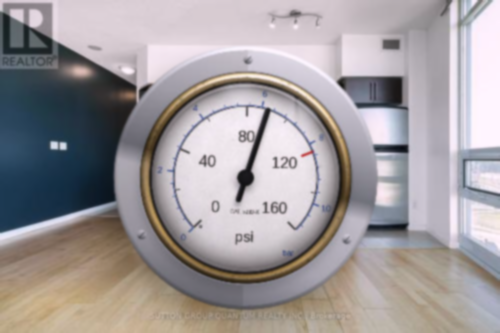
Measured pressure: 90 psi
